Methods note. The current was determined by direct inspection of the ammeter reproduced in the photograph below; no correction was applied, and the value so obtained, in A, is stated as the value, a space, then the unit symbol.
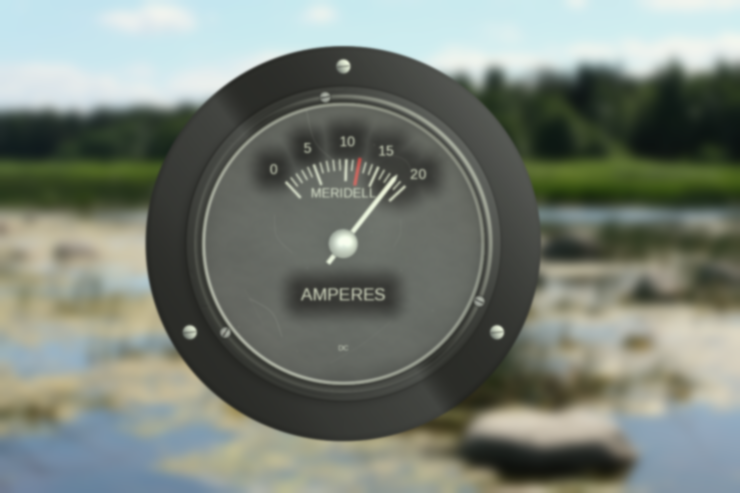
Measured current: 18 A
